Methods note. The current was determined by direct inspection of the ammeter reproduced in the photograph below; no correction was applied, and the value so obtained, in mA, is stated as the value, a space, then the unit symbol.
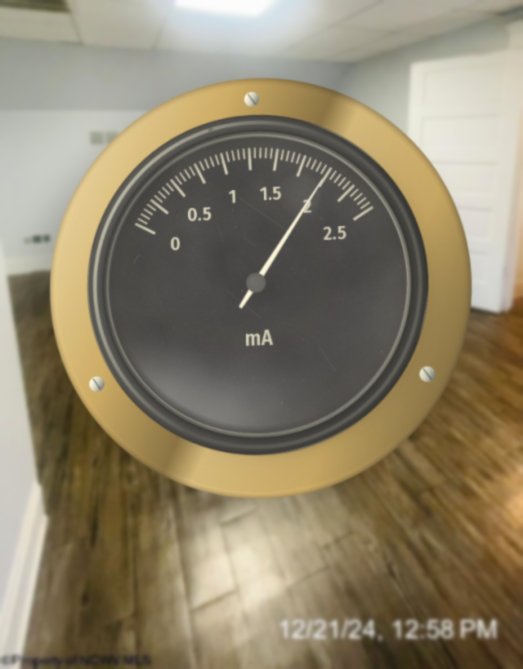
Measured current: 2 mA
